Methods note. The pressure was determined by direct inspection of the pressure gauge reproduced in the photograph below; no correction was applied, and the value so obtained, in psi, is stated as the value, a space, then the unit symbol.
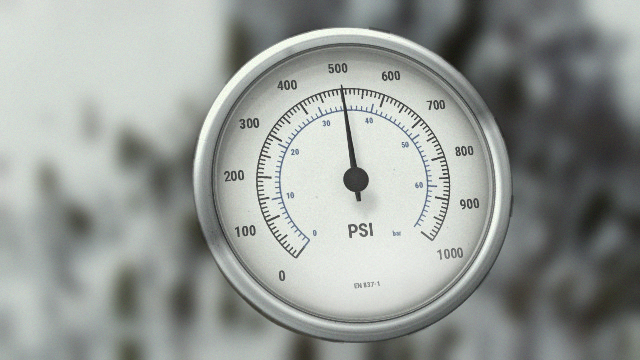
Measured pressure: 500 psi
